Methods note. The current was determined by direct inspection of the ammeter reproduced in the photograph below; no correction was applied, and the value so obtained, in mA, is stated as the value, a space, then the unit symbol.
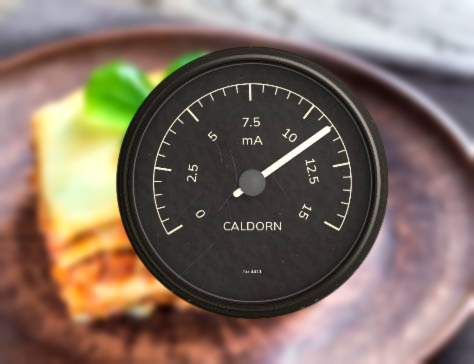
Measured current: 11 mA
